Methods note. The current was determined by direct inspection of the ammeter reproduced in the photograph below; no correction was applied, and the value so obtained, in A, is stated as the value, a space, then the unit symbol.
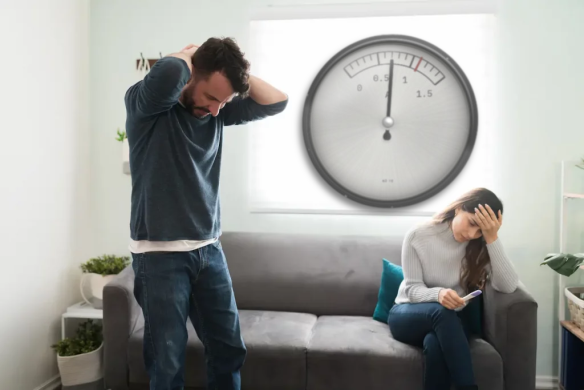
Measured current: 0.7 A
